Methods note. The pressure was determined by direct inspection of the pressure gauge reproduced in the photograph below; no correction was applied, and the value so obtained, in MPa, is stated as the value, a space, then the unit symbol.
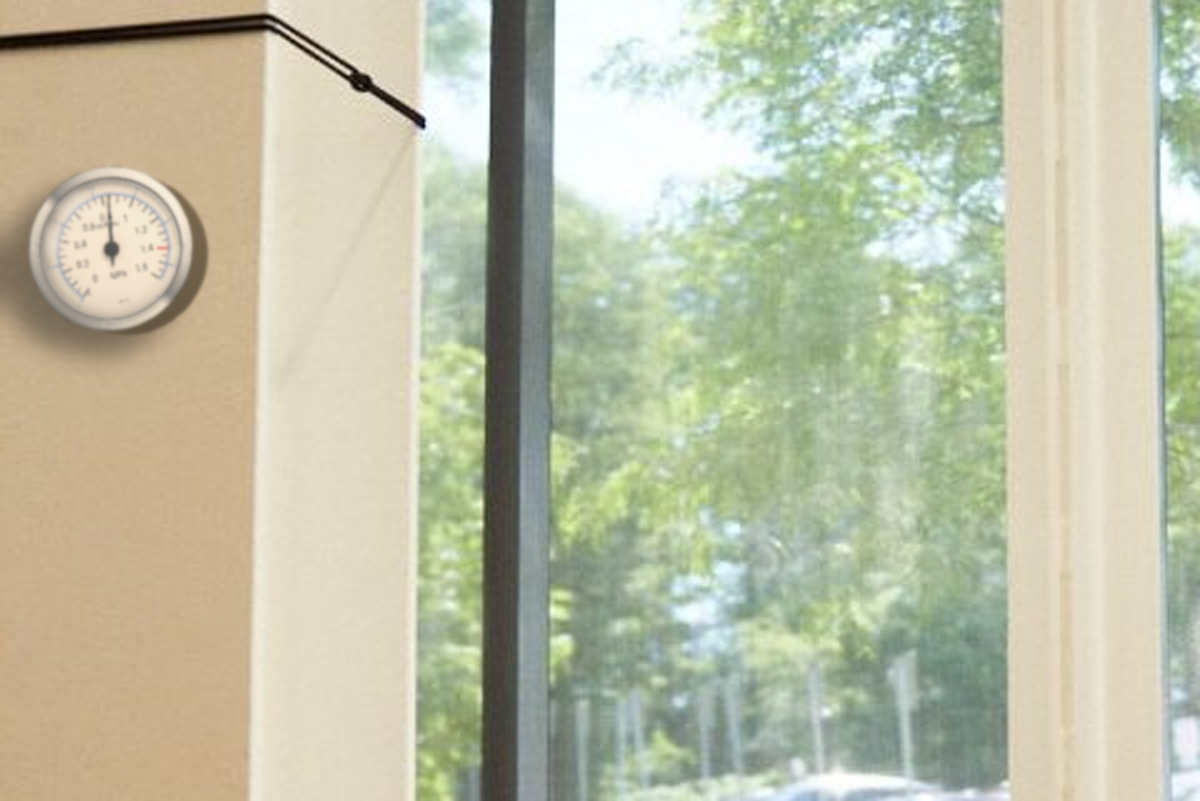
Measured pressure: 0.85 MPa
